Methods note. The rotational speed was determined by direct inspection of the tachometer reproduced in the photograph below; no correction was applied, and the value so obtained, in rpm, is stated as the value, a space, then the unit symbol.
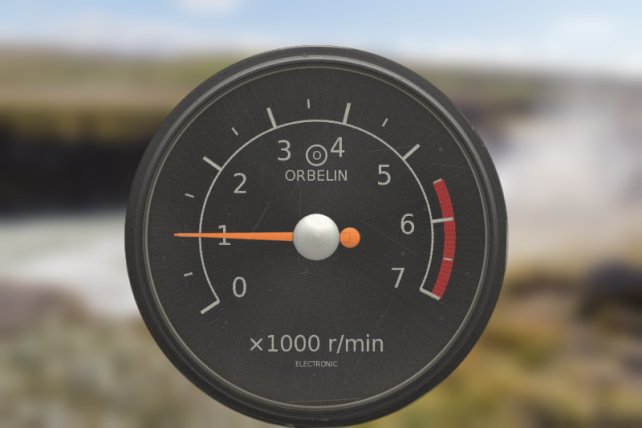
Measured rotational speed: 1000 rpm
